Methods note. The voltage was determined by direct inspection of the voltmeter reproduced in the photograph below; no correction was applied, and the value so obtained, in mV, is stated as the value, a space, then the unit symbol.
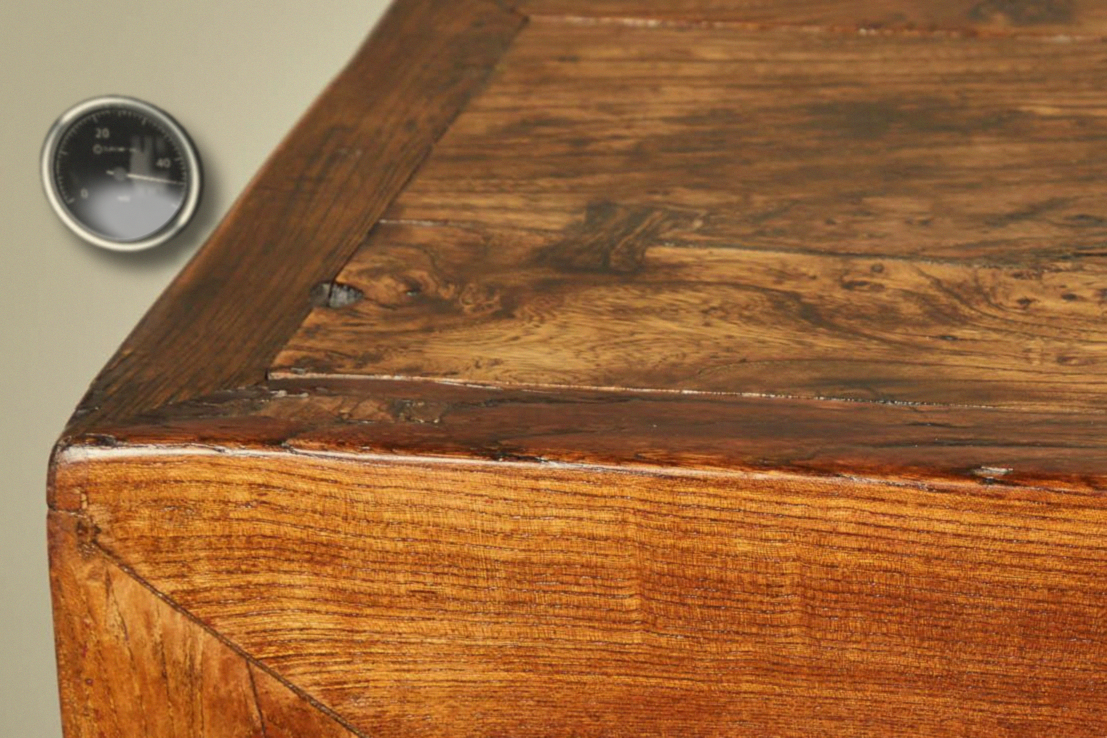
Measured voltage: 45 mV
